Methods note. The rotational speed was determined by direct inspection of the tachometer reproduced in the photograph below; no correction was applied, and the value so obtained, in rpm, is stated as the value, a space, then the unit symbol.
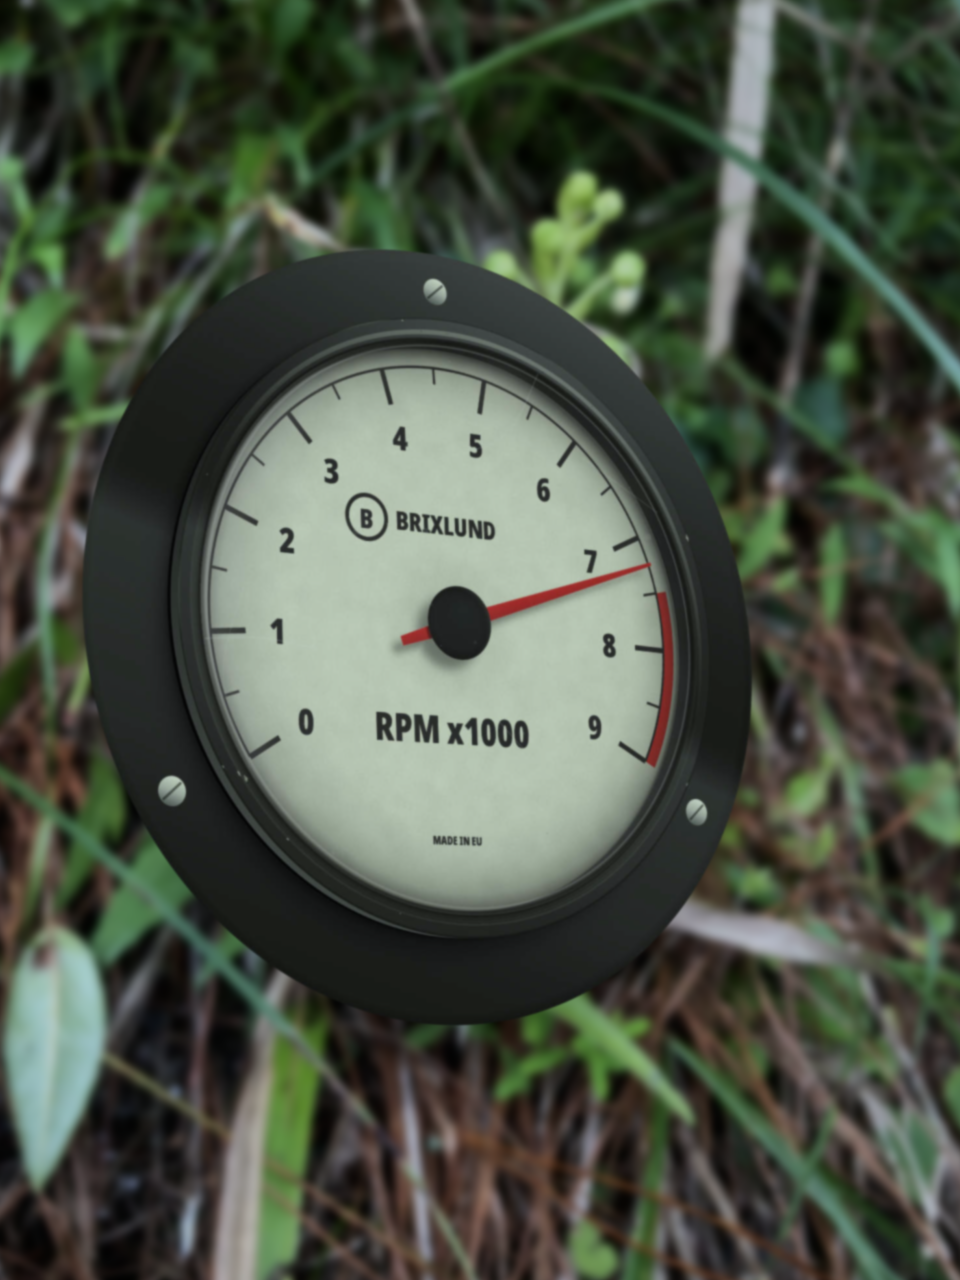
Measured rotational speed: 7250 rpm
